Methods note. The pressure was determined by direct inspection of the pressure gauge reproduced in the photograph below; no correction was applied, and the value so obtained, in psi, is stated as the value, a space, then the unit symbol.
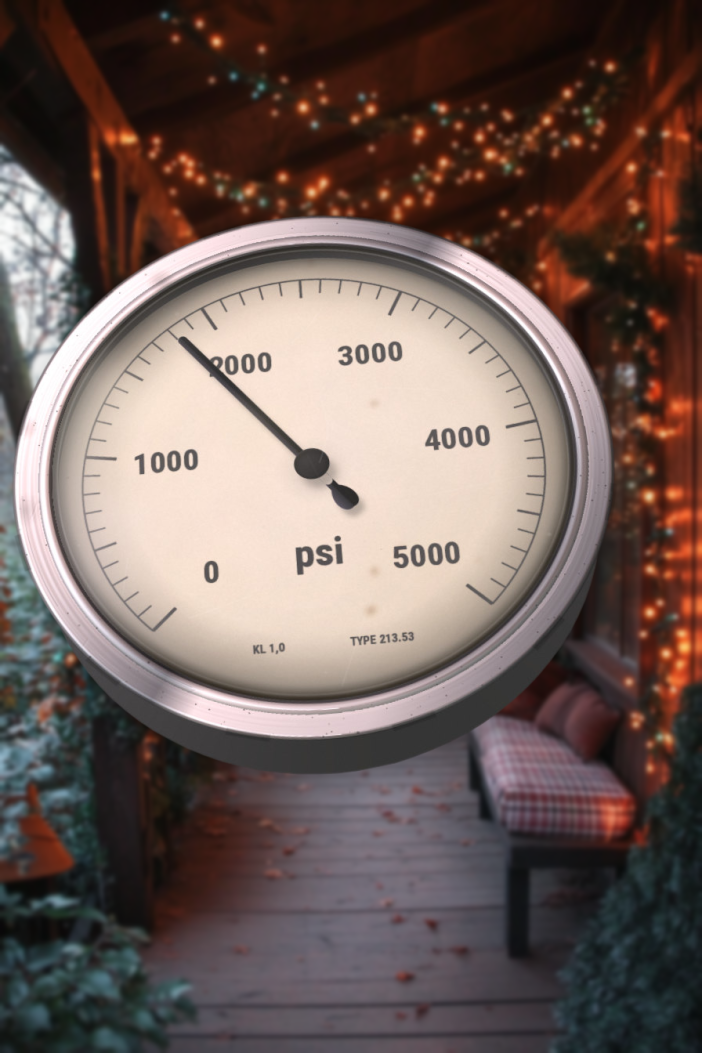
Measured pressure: 1800 psi
